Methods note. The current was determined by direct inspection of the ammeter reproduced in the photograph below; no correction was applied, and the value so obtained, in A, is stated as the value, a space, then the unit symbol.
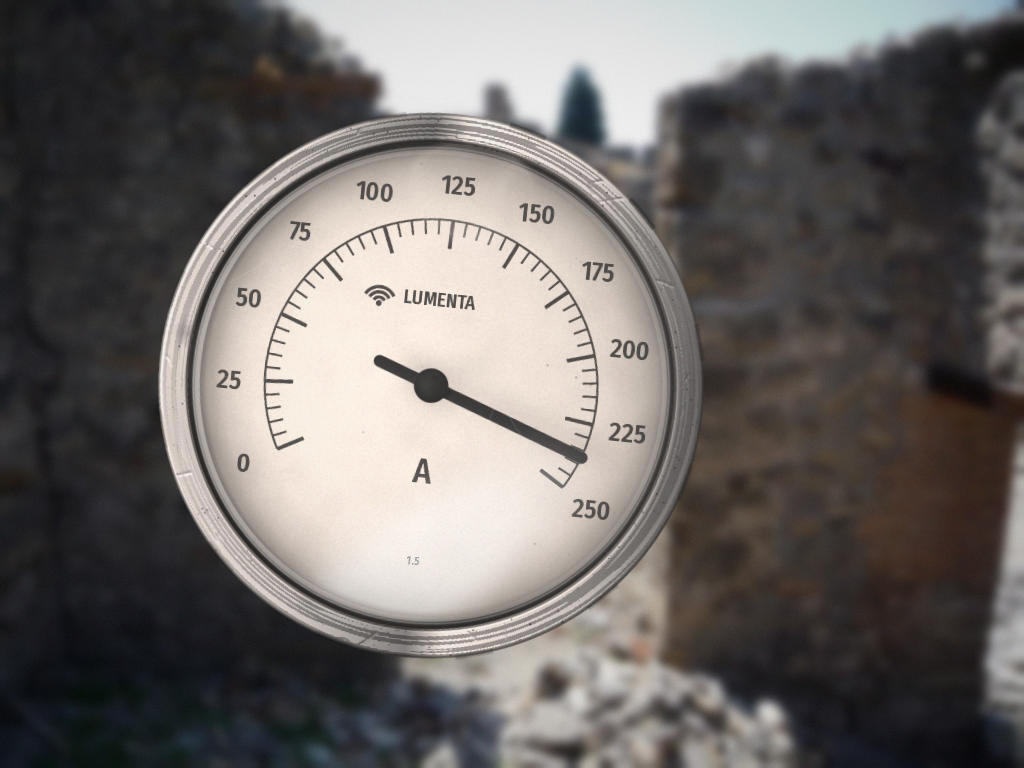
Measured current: 237.5 A
